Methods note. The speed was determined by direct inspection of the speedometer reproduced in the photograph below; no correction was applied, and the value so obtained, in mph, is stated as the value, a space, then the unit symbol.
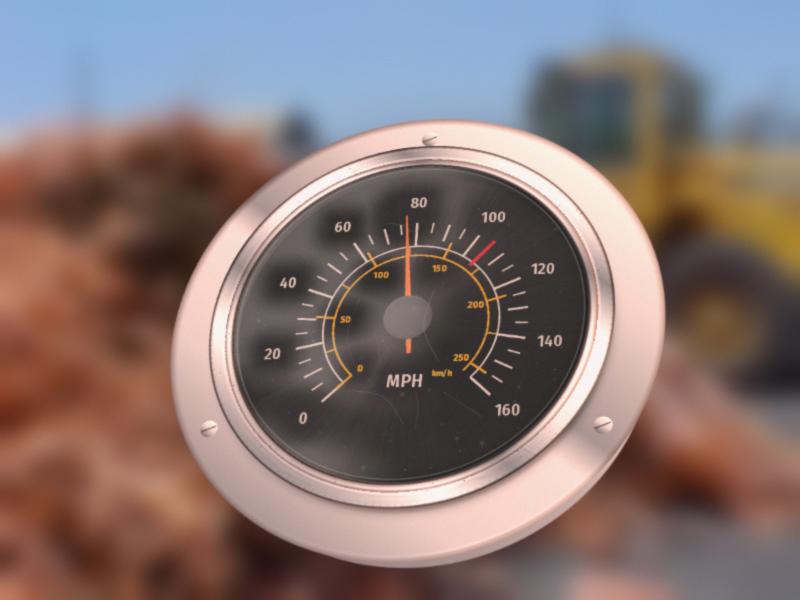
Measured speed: 77.5 mph
